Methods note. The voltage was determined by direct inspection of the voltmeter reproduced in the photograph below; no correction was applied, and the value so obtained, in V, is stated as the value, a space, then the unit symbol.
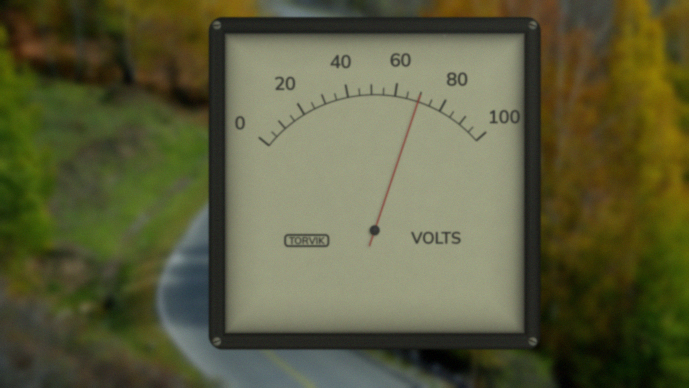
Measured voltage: 70 V
